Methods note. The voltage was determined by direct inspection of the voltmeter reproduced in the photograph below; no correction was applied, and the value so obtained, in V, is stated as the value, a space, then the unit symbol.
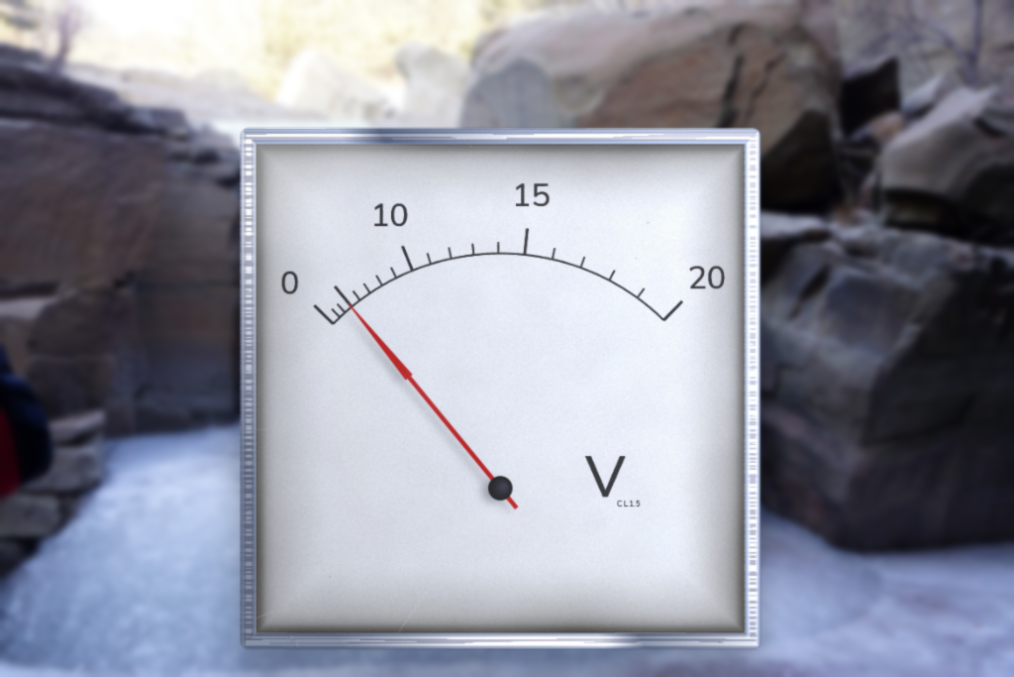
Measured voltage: 5 V
